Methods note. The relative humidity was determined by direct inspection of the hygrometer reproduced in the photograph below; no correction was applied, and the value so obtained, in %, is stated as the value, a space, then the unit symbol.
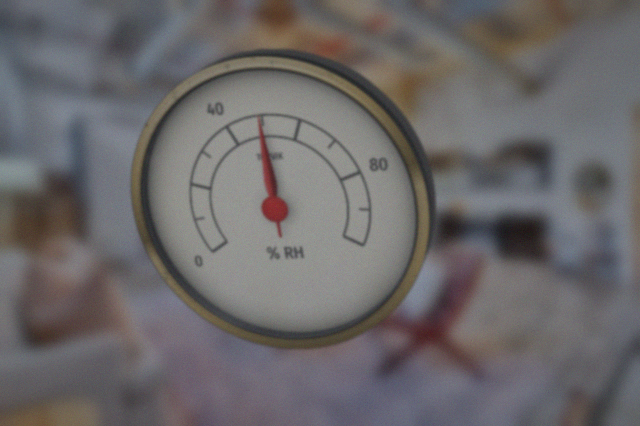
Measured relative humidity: 50 %
